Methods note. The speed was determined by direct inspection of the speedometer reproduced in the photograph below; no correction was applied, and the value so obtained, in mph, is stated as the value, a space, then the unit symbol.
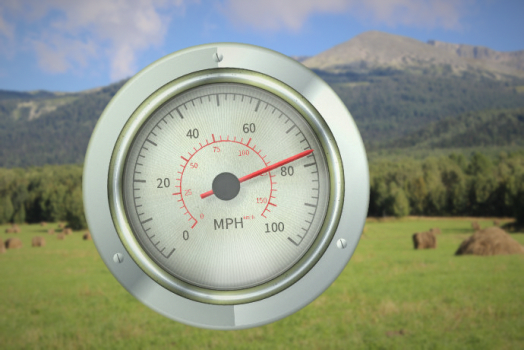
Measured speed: 77 mph
